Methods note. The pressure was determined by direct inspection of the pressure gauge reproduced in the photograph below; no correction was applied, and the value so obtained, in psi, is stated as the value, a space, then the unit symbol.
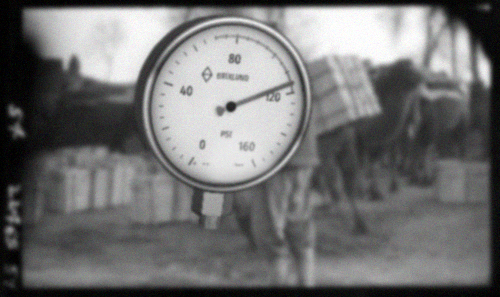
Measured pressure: 115 psi
